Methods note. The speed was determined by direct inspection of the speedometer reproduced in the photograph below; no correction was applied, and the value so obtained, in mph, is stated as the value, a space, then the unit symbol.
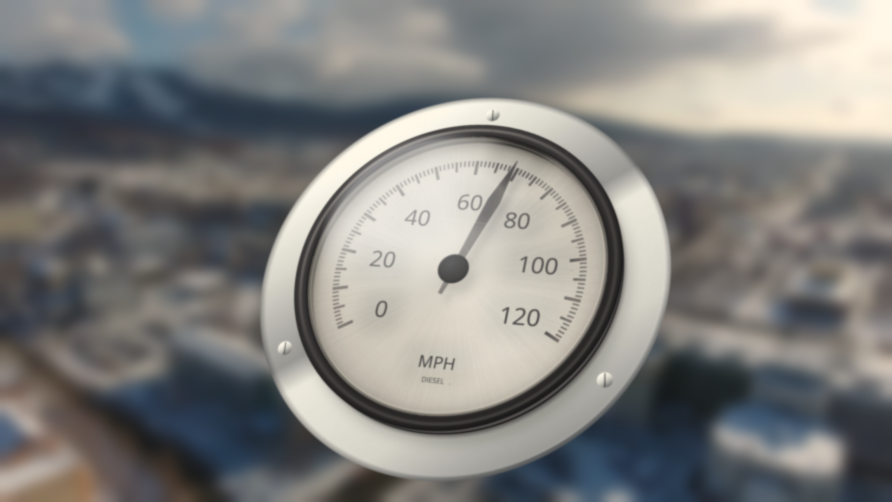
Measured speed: 70 mph
